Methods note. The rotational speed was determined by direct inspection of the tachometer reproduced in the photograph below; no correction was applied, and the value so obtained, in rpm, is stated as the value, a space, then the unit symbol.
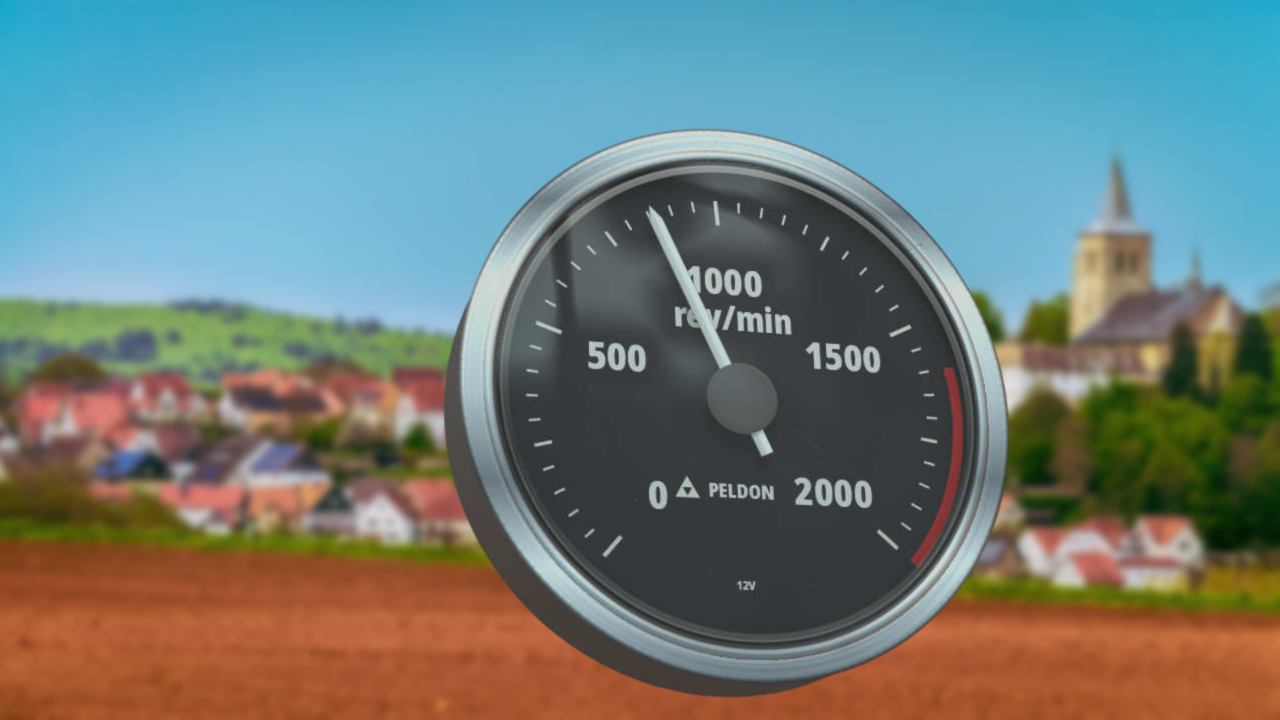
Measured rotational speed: 850 rpm
